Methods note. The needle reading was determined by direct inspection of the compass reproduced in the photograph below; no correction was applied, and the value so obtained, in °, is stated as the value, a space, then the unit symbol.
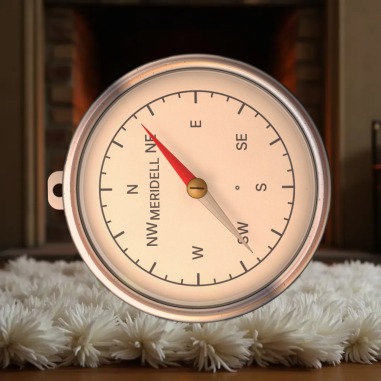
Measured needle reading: 50 °
